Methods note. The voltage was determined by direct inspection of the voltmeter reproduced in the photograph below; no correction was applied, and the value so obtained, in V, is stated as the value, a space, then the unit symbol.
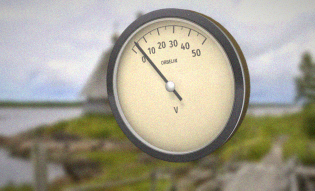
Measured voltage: 5 V
